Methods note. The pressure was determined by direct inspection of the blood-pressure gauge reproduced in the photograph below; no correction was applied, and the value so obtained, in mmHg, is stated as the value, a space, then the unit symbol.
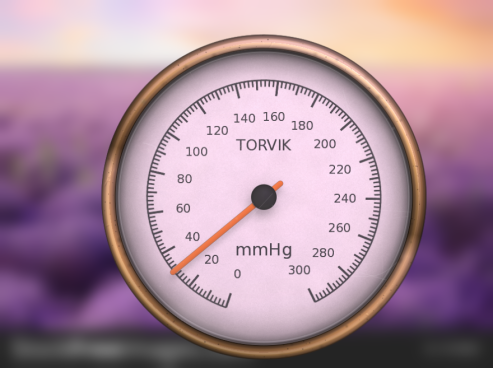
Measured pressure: 30 mmHg
